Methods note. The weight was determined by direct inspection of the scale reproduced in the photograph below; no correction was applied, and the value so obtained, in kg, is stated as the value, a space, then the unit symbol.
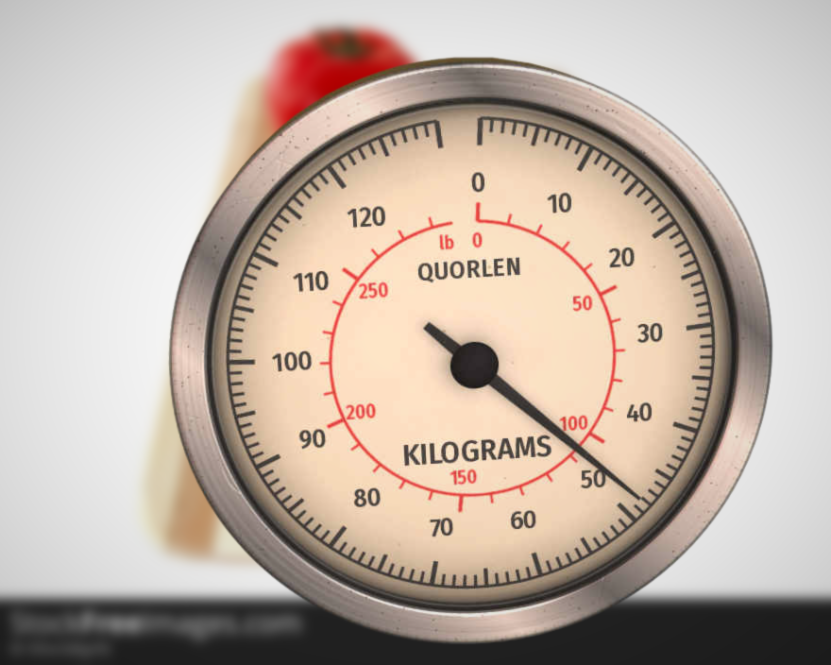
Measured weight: 48 kg
